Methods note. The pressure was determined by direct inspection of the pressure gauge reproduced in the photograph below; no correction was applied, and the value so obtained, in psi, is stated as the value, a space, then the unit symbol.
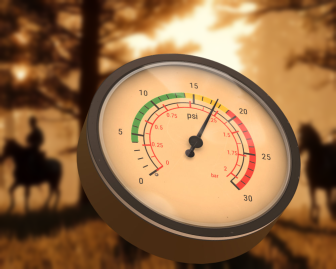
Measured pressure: 17.5 psi
